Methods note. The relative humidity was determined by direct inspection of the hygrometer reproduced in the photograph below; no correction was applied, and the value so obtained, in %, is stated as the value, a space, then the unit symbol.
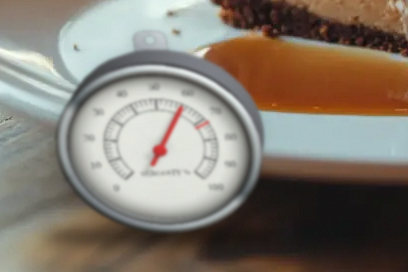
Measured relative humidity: 60 %
